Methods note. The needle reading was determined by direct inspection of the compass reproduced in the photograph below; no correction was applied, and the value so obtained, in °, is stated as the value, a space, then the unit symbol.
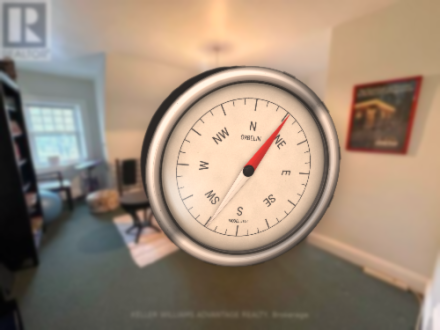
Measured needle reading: 30 °
